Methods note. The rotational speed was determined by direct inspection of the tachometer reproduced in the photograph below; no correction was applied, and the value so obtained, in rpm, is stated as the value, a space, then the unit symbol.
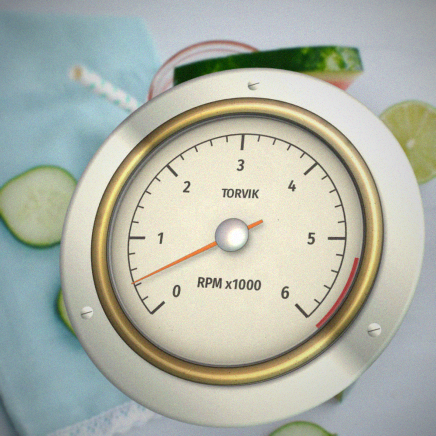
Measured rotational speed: 400 rpm
